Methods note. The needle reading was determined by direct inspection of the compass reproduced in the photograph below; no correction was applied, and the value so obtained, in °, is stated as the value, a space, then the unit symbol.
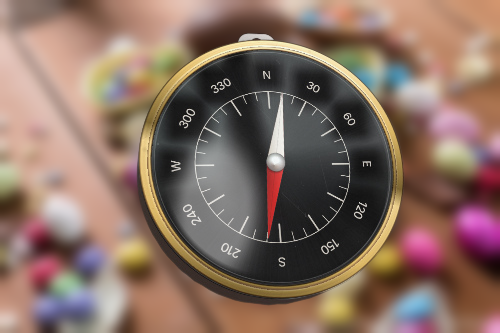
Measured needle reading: 190 °
